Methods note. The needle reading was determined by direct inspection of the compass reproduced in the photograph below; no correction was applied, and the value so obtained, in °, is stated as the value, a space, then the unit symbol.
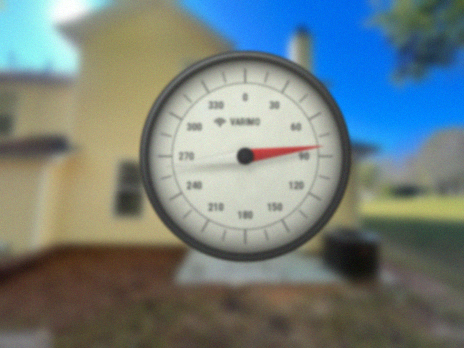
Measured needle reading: 82.5 °
